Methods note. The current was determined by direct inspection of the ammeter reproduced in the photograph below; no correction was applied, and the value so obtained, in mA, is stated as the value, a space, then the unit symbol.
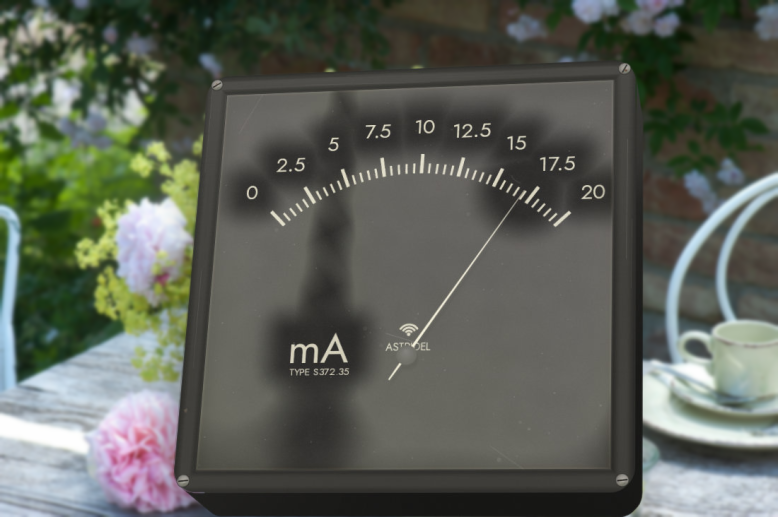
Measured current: 17 mA
